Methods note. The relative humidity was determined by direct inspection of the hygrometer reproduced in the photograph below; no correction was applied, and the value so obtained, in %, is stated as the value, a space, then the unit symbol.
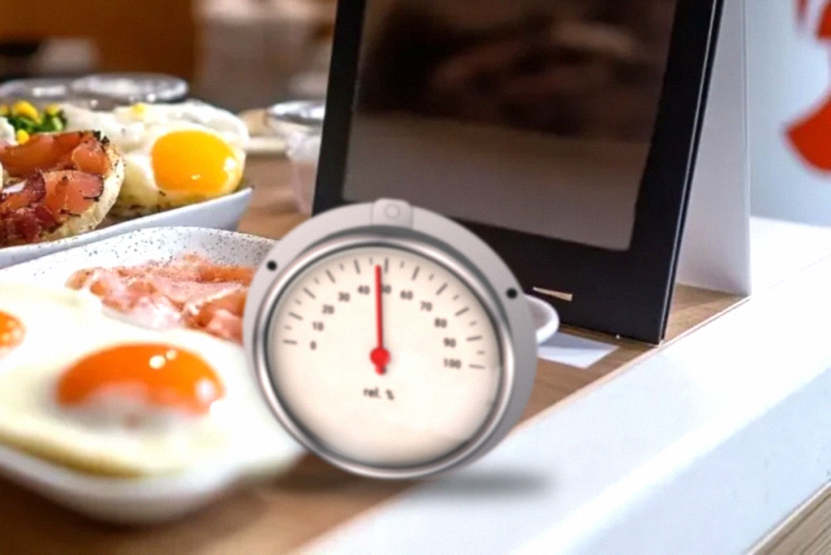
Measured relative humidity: 47.5 %
